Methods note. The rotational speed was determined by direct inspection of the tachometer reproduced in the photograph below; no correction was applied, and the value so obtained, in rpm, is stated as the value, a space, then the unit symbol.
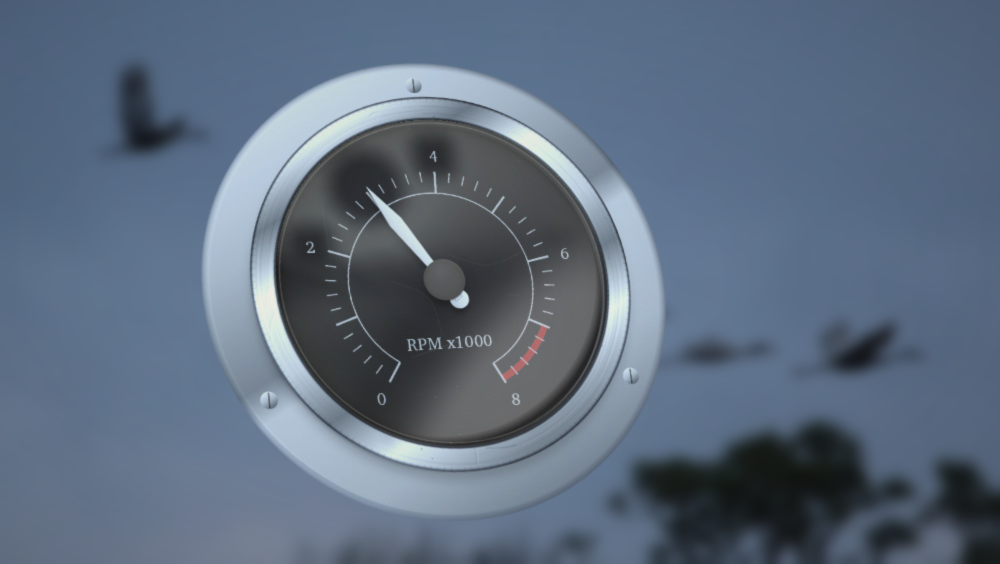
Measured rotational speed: 3000 rpm
